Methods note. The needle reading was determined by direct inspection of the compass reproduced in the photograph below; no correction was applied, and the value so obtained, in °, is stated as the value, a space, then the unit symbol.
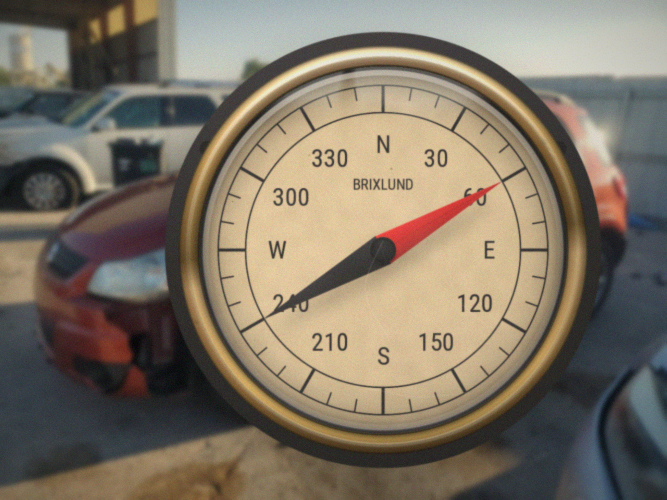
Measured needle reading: 60 °
